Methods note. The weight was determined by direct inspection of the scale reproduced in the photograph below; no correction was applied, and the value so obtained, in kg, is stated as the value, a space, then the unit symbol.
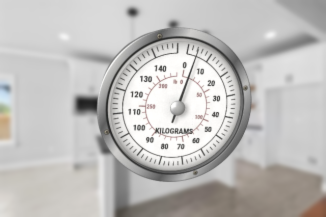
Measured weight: 4 kg
